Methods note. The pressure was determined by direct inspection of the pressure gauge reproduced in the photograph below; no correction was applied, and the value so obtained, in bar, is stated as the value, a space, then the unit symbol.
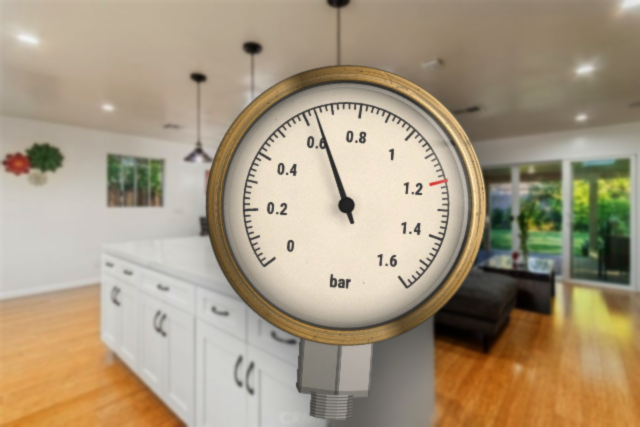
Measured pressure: 0.64 bar
